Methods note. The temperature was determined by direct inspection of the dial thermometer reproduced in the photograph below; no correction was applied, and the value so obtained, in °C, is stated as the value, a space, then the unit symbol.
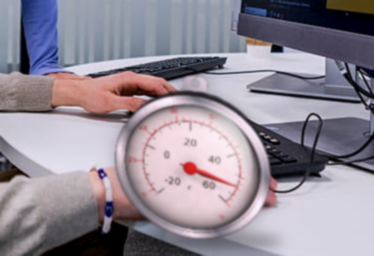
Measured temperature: 52 °C
